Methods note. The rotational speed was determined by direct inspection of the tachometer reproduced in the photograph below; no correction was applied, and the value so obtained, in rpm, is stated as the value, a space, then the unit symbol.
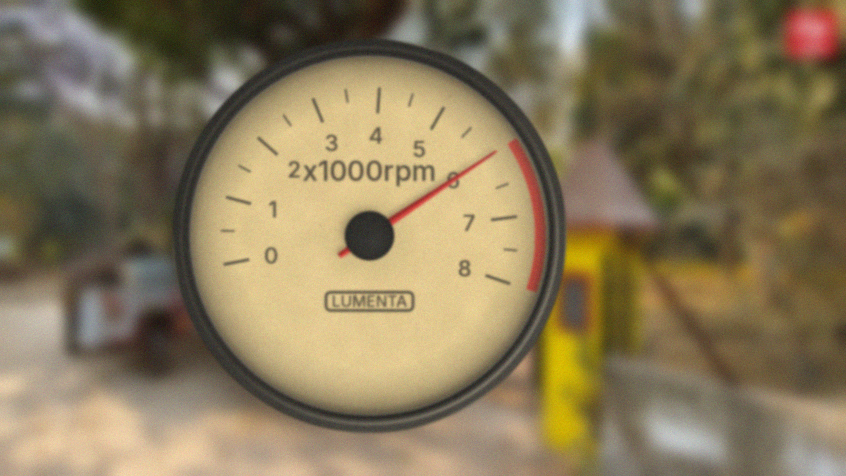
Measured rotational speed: 6000 rpm
